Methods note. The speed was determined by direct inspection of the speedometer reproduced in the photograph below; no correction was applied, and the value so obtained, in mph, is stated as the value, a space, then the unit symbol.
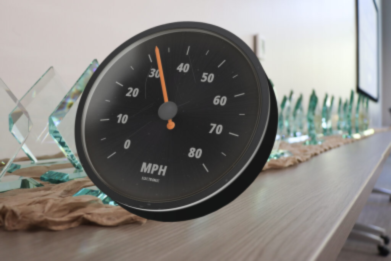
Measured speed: 32.5 mph
